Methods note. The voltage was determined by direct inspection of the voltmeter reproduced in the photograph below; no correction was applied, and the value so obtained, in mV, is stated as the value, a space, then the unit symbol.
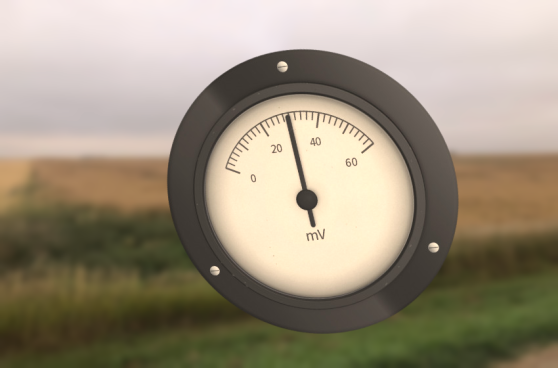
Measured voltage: 30 mV
